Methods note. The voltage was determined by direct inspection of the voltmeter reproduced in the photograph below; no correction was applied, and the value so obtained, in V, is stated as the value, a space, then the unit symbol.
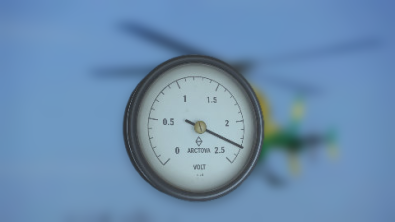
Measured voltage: 2.3 V
